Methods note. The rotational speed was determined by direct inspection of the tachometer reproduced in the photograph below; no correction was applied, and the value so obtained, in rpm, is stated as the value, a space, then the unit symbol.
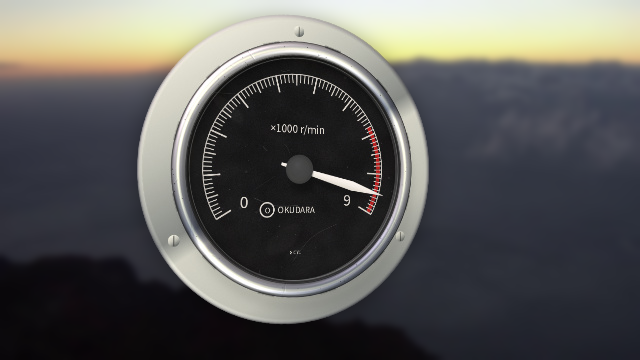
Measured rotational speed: 8500 rpm
